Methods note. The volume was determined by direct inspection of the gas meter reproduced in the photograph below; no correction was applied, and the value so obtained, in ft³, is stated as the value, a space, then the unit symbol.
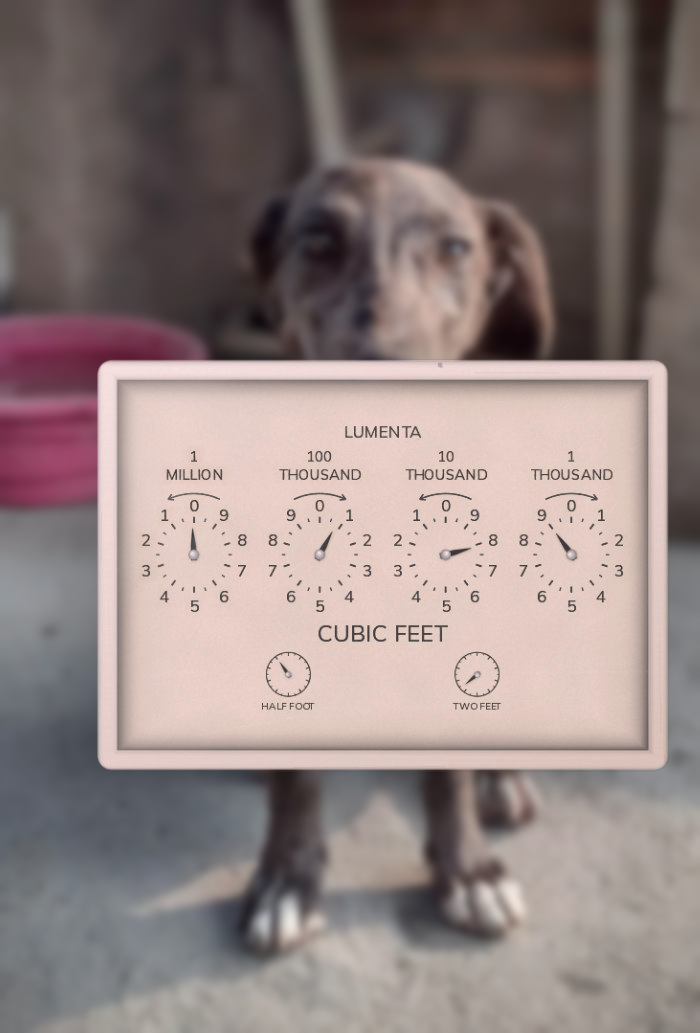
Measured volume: 7900 ft³
